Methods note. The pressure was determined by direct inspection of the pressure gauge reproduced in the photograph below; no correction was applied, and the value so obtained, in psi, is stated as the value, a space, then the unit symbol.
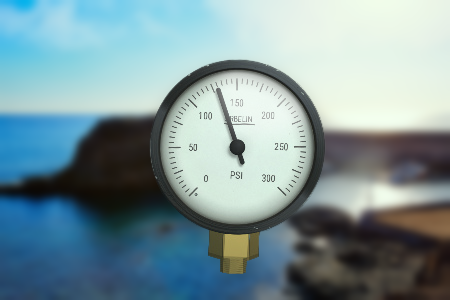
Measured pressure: 130 psi
